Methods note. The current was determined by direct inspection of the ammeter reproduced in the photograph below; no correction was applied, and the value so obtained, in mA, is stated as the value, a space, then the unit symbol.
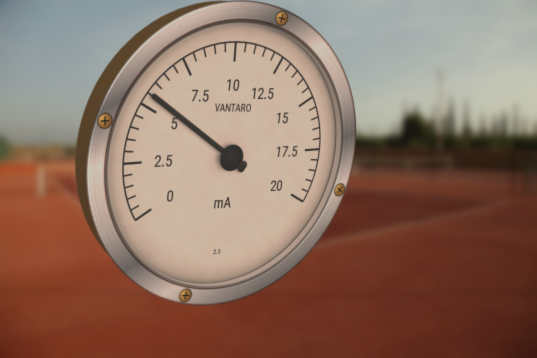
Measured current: 5.5 mA
